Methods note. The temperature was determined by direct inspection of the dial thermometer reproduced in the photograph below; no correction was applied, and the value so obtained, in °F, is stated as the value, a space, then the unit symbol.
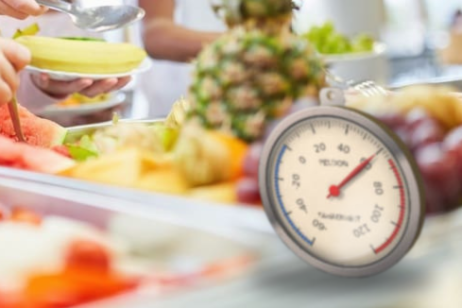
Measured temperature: 60 °F
